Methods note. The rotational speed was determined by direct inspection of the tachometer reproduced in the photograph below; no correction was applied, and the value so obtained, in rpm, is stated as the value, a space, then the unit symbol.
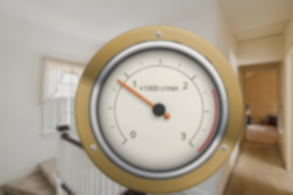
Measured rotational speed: 875 rpm
